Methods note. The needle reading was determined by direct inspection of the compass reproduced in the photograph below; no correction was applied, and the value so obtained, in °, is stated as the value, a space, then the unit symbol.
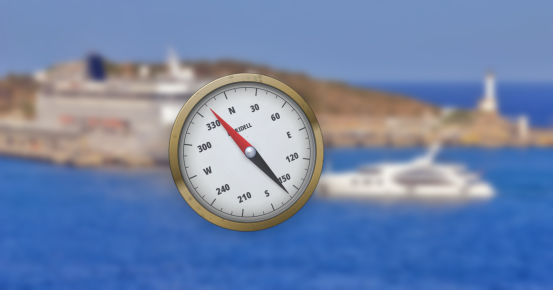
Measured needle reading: 340 °
